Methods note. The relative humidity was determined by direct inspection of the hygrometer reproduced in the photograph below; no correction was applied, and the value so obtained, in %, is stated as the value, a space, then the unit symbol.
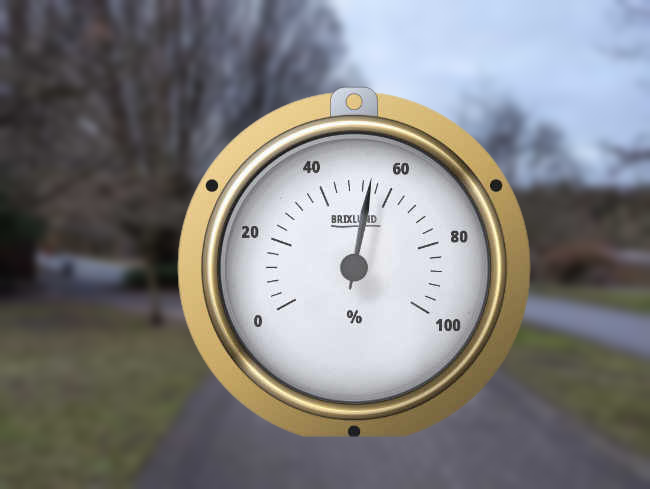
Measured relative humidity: 54 %
